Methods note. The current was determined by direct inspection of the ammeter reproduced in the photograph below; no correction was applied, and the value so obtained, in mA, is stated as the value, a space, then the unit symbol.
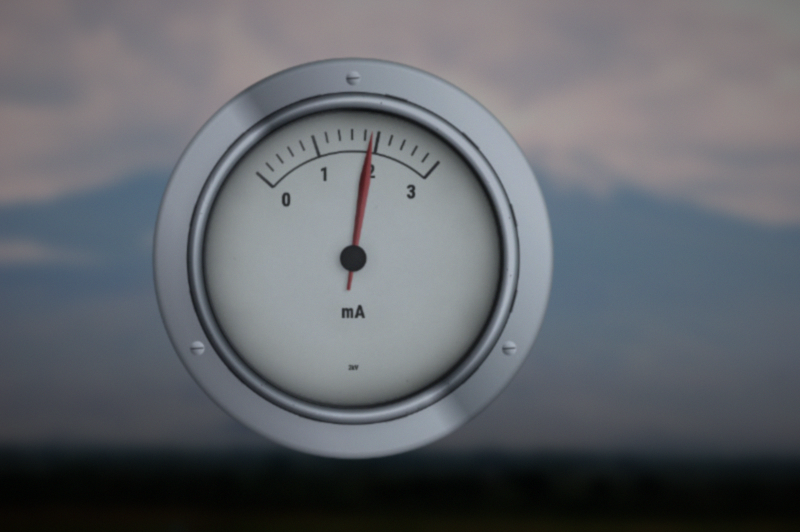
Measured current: 1.9 mA
